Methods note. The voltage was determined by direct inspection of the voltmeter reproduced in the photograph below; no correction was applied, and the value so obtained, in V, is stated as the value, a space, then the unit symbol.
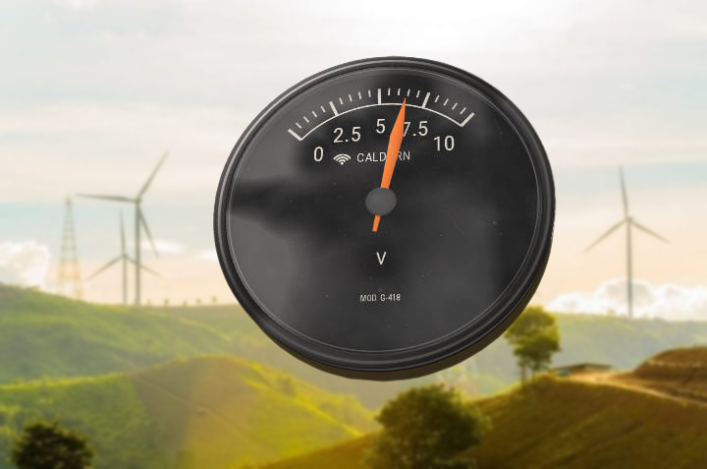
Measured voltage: 6.5 V
